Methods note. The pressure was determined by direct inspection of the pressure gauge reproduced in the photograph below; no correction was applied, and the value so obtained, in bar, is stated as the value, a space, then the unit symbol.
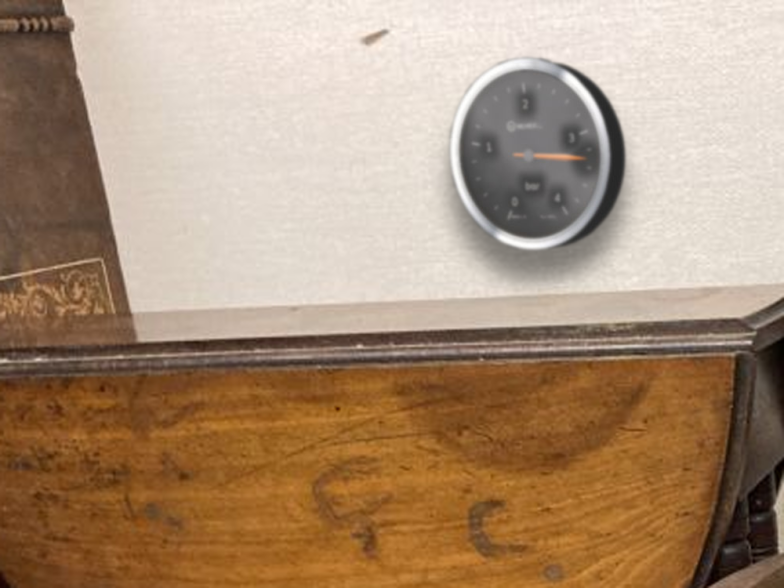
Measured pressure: 3.3 bar
